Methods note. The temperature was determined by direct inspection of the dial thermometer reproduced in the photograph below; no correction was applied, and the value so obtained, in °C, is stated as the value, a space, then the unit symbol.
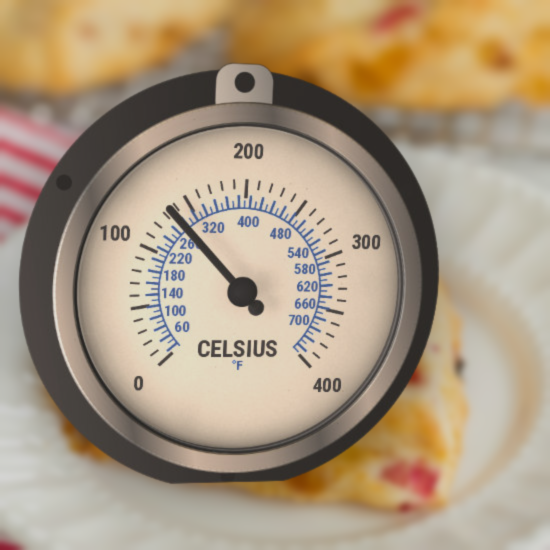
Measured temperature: 135 °C
